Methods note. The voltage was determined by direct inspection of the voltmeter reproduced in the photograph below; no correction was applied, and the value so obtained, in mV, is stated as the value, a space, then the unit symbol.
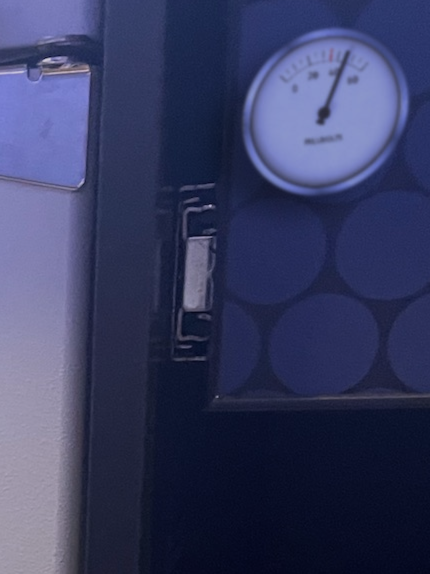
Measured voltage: 45 mV
